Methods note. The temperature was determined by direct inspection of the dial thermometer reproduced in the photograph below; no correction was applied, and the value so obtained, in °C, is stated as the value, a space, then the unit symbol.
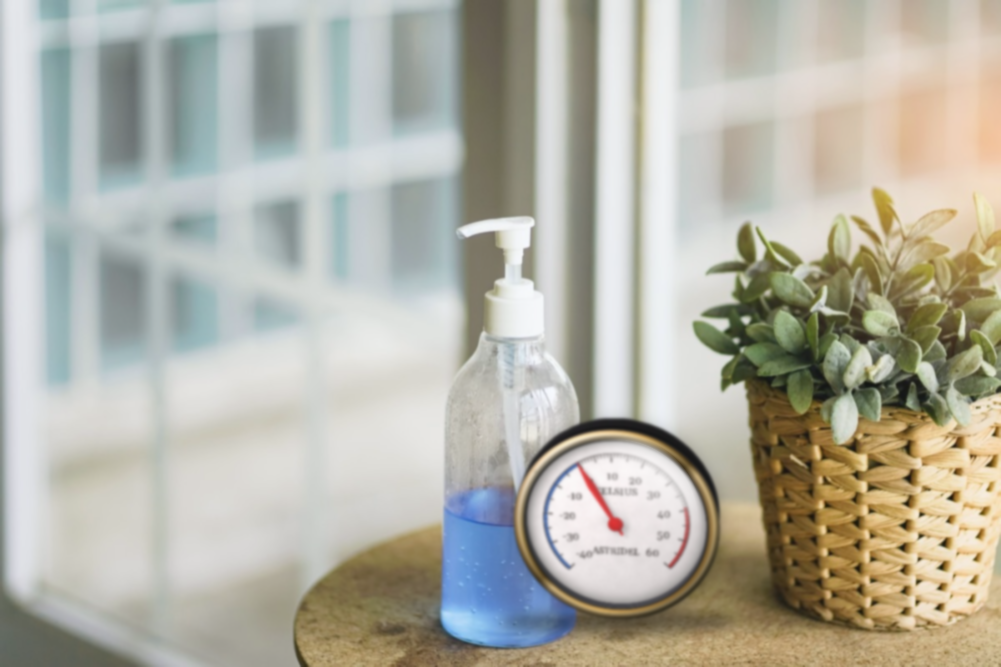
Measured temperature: 0 °C
